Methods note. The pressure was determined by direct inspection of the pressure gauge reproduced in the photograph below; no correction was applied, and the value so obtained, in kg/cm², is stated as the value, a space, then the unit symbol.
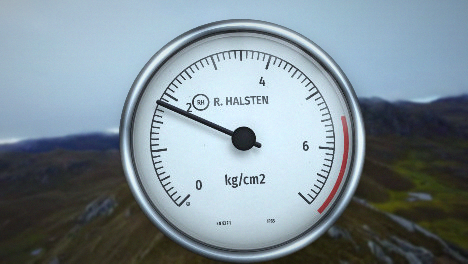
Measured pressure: 1.8 kg/cm²
